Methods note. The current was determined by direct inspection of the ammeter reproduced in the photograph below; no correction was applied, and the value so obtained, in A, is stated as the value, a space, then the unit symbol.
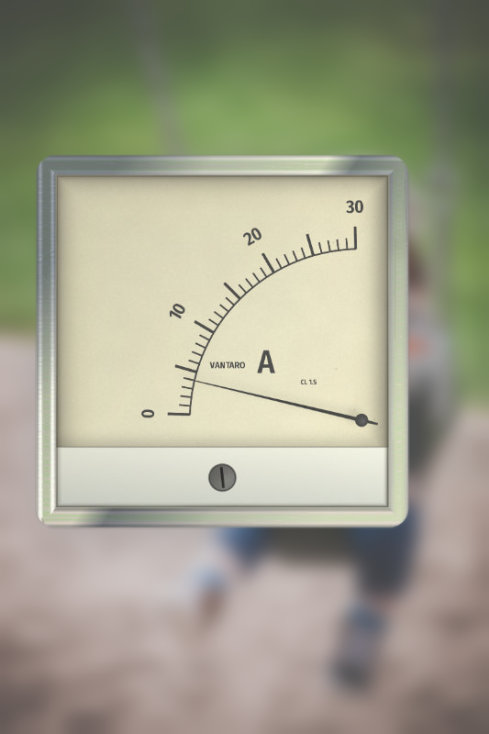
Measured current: 4 A
